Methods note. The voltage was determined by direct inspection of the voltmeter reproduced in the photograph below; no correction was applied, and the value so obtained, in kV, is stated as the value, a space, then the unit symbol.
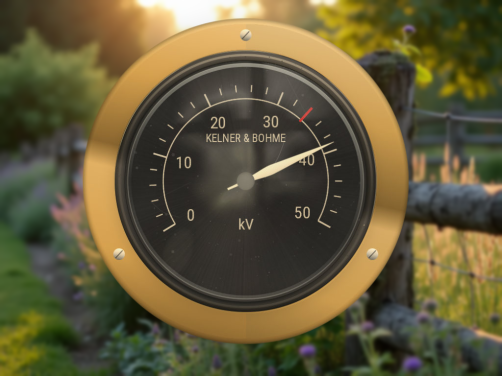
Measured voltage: 39 kV
